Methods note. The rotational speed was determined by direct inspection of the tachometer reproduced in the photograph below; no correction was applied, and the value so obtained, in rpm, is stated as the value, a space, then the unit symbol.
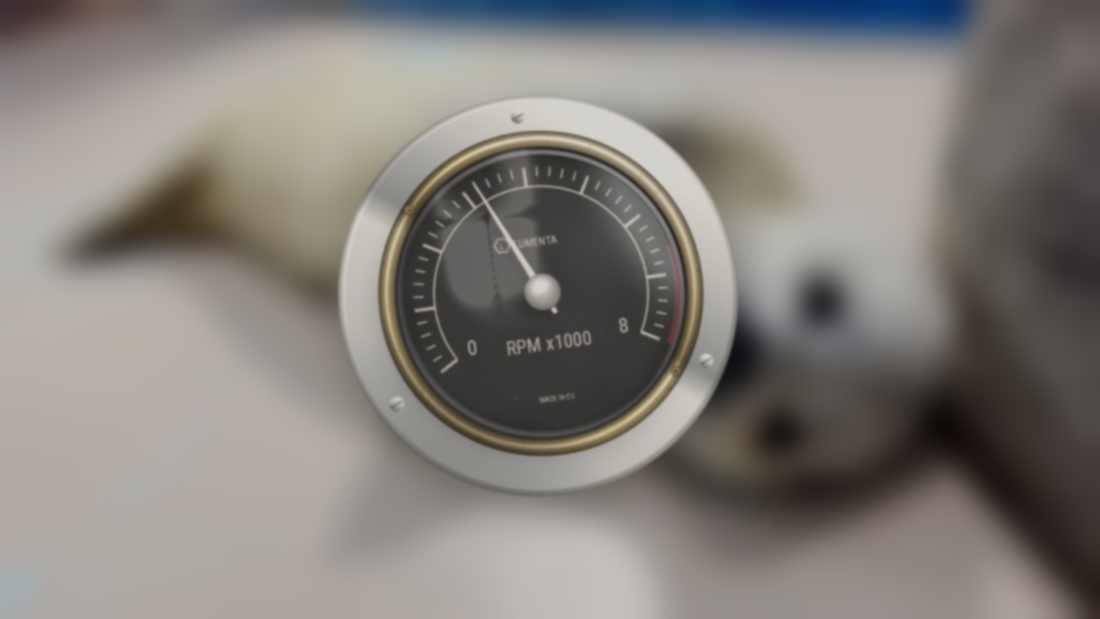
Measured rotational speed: 3200 rpm
